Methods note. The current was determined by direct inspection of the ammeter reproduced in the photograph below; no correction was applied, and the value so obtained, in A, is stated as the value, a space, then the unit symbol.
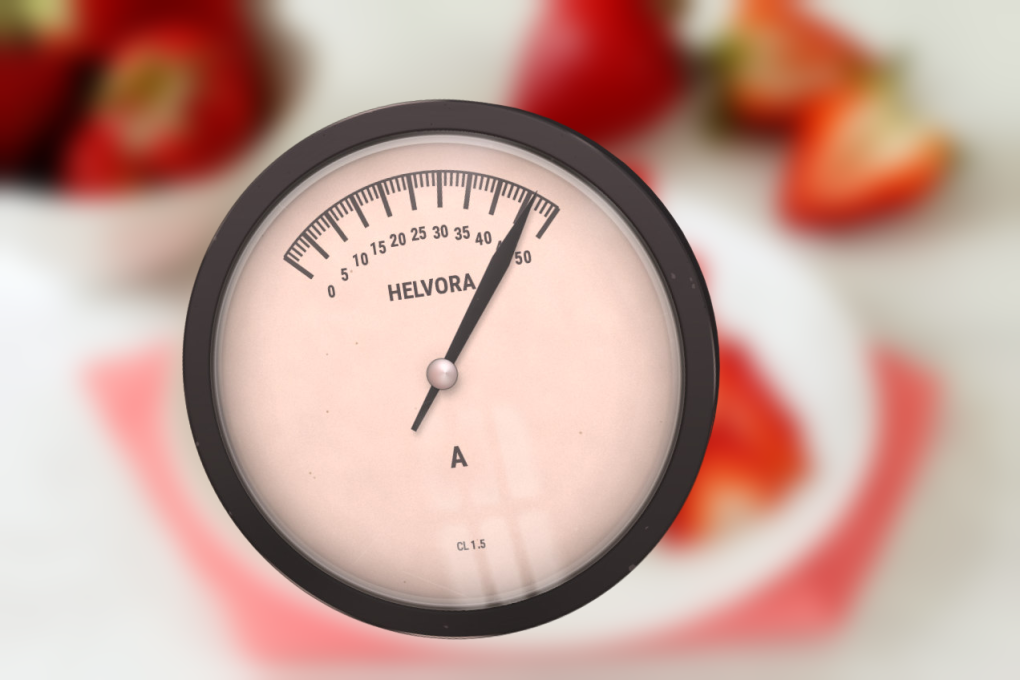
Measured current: 46 A
